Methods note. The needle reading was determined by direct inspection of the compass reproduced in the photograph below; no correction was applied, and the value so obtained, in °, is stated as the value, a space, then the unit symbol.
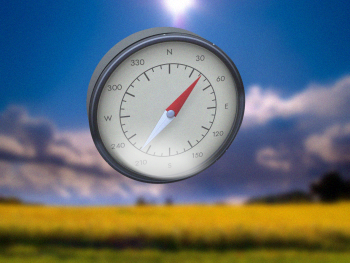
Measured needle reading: 40 °
